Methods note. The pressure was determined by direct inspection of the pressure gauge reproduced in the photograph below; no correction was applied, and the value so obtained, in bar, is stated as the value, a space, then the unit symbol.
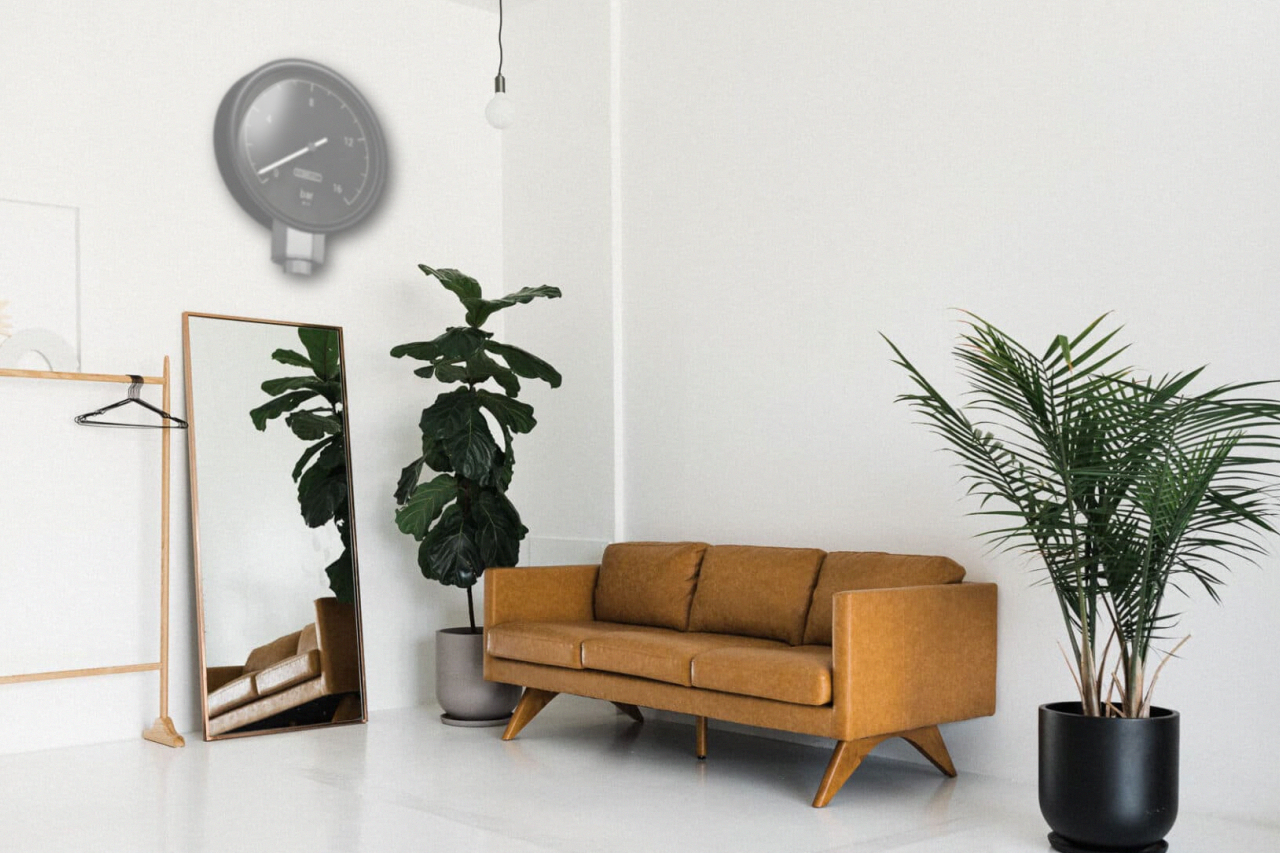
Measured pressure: 0.5 bar
